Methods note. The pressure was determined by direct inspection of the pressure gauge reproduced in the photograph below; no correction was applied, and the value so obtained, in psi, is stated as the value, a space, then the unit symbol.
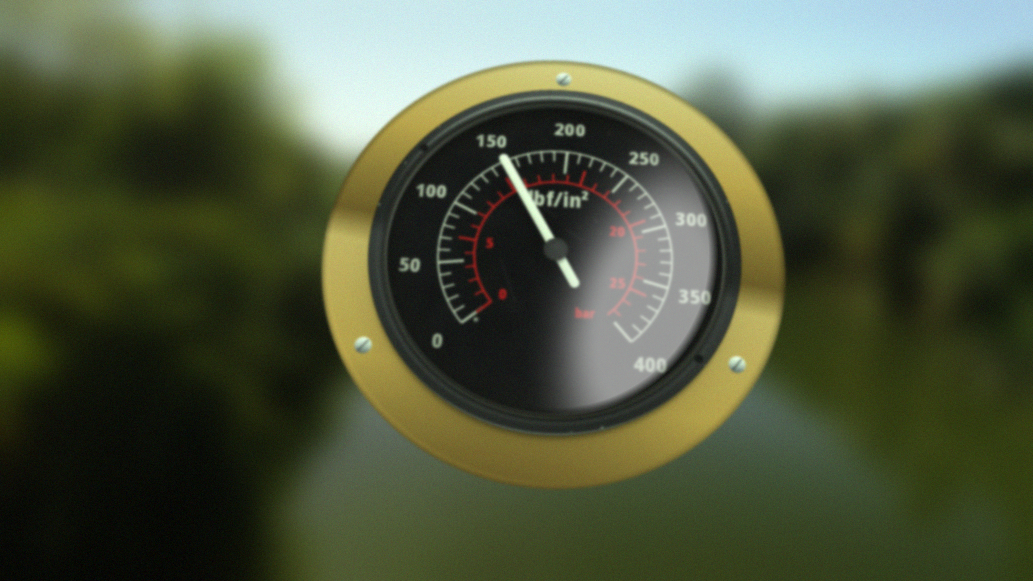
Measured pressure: 150 psi
